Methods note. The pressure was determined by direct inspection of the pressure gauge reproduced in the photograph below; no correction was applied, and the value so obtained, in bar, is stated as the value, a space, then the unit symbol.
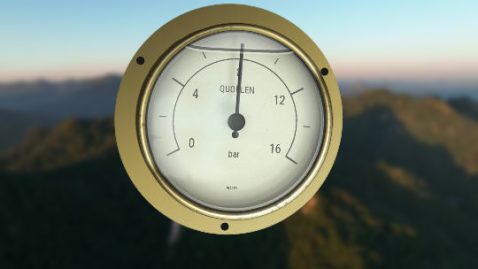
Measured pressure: 8 bar
